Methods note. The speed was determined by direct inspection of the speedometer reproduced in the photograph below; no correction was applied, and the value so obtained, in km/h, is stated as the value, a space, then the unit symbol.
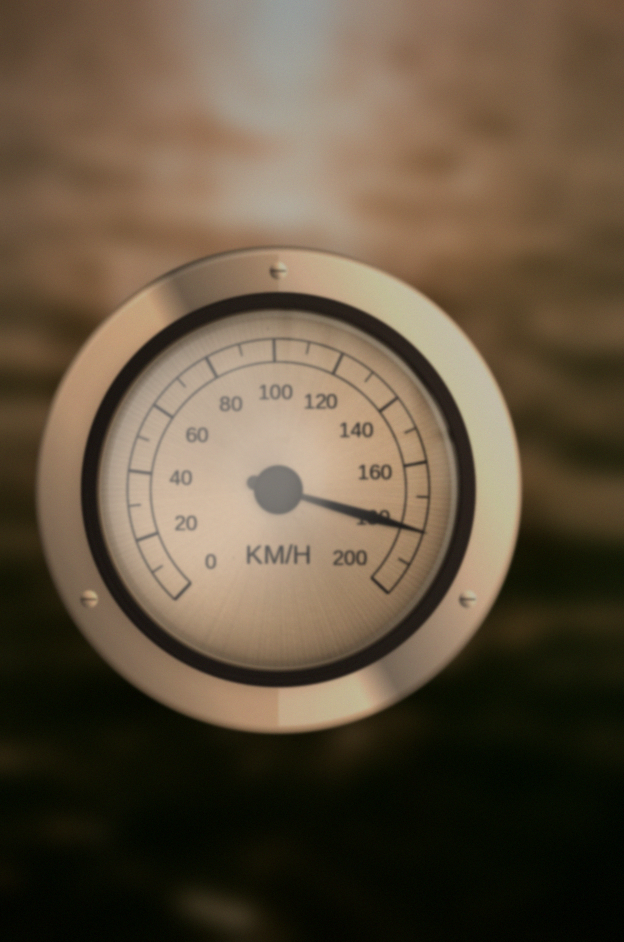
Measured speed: 180 km/h
